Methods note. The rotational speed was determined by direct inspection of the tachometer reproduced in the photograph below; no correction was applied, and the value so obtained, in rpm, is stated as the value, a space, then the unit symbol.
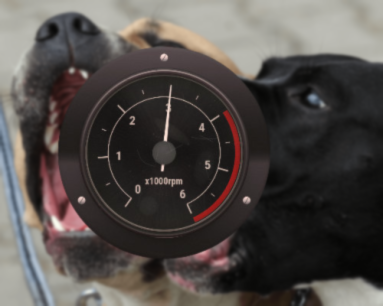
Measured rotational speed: 3000 rpm
